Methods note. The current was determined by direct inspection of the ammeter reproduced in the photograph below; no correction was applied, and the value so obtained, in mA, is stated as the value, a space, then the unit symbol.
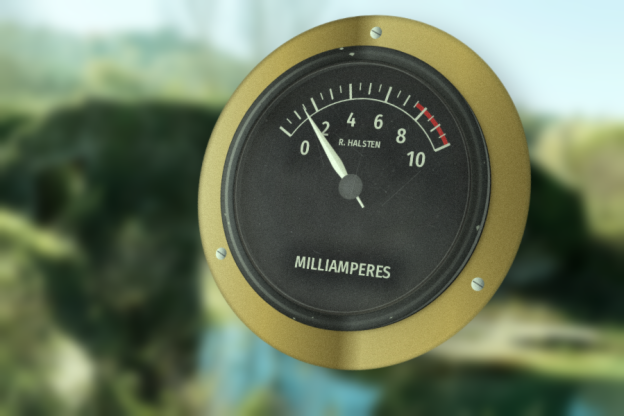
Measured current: 1.5 mA
